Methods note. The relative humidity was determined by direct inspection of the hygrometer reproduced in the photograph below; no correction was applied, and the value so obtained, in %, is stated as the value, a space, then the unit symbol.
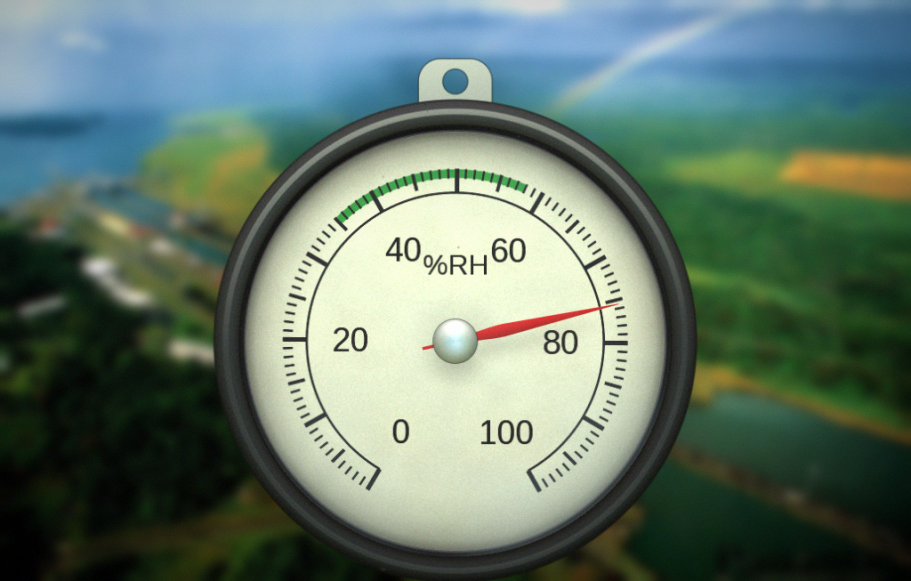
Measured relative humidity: 75.5 %
